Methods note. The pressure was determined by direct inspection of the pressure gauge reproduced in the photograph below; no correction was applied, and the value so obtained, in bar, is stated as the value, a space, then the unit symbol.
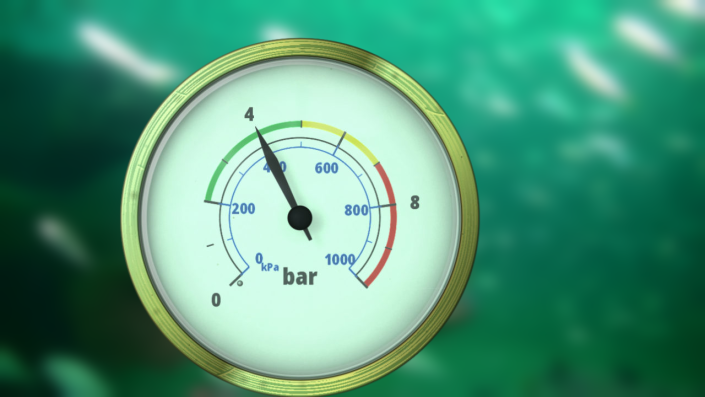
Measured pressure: 4 bar
